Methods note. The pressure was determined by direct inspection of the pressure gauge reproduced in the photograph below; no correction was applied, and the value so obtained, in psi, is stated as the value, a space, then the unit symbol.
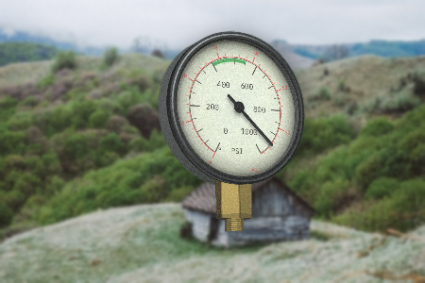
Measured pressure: 950 psi
